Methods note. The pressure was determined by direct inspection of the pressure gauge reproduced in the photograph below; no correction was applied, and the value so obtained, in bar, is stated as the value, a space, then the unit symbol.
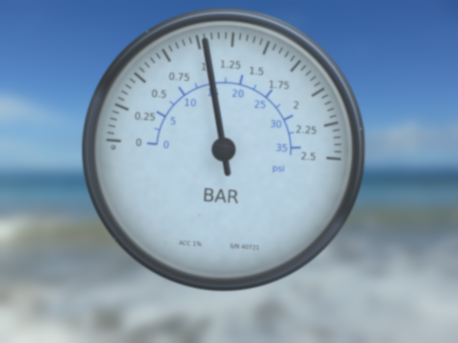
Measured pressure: 1.05 bar
